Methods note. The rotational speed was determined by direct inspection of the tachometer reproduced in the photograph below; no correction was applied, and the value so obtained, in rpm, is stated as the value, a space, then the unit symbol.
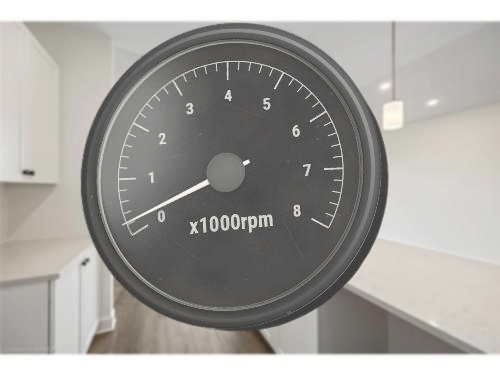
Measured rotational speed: 200 rpm
